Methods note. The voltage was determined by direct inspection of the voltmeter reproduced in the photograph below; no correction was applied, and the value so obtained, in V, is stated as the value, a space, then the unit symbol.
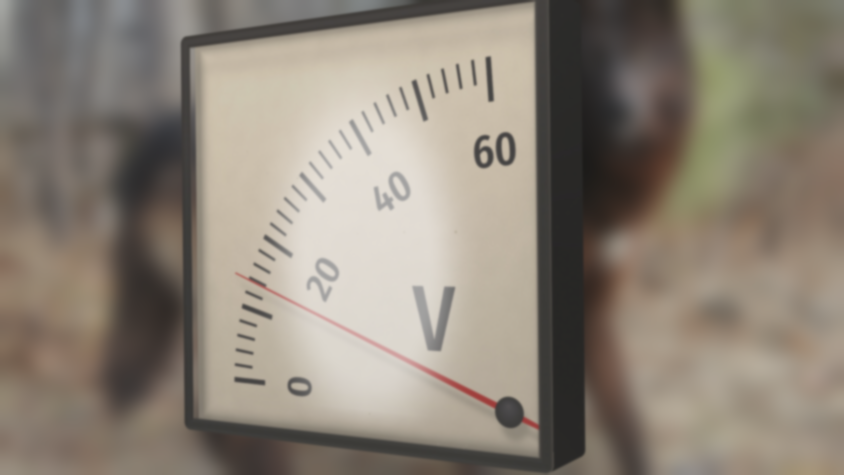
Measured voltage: 14 V
